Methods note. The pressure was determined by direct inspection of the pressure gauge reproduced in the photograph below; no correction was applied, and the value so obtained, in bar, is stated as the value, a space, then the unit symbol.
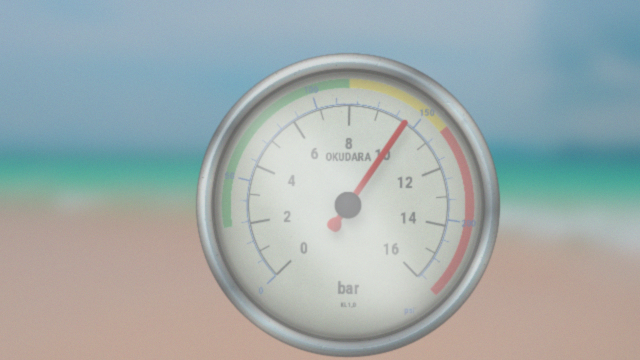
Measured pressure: 10 bar
